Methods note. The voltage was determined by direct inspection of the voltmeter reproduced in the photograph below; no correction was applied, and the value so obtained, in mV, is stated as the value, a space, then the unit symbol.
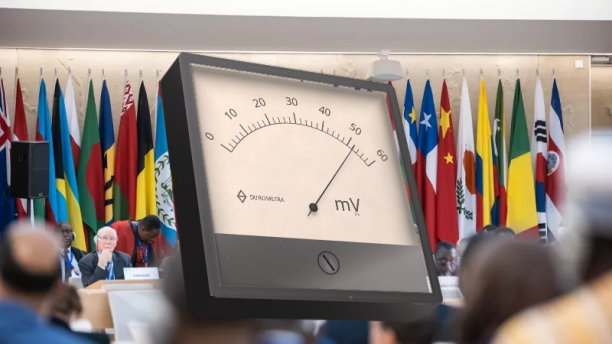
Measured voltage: 52 mV
